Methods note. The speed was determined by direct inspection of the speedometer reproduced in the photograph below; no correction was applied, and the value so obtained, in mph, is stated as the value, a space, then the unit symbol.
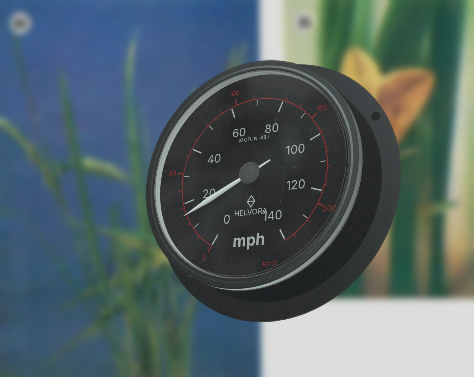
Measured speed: 15 mph
